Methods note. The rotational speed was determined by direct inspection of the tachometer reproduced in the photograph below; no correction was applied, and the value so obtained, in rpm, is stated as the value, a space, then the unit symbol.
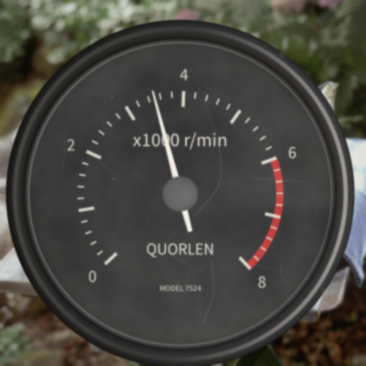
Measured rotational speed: 3500 rpm
